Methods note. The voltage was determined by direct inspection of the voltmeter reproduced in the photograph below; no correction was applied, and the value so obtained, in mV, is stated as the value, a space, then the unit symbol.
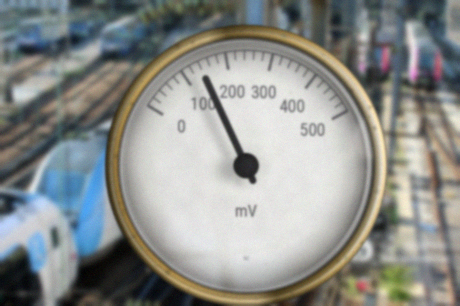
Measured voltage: 140 mV
